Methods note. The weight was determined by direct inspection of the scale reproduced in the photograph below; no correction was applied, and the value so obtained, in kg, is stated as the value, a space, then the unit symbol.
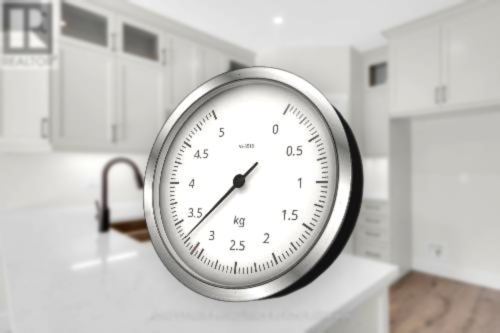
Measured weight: 3.25 kg
